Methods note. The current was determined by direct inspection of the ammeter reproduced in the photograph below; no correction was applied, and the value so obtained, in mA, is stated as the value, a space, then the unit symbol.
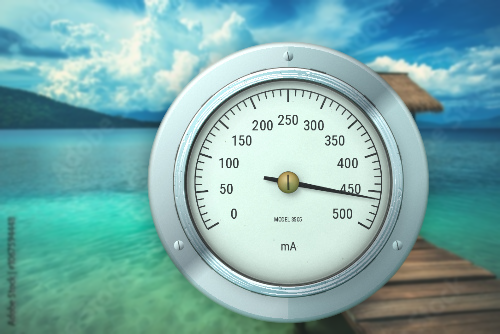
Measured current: 460 mA
